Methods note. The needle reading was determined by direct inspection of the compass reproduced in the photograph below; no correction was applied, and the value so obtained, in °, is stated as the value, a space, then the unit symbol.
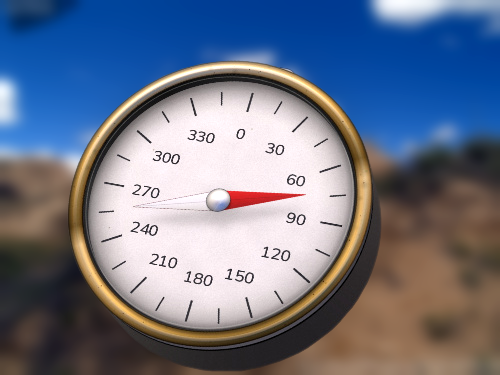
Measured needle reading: 75 °
